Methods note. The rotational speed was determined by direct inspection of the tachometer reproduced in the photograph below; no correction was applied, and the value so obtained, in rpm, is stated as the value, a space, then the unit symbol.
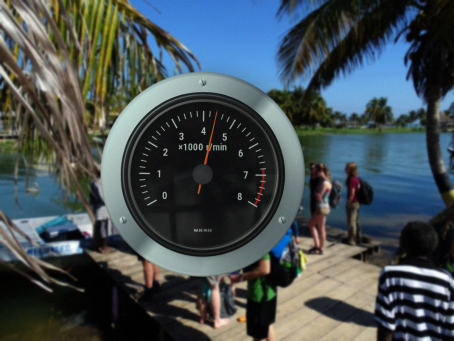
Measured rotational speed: 4400 rpm
